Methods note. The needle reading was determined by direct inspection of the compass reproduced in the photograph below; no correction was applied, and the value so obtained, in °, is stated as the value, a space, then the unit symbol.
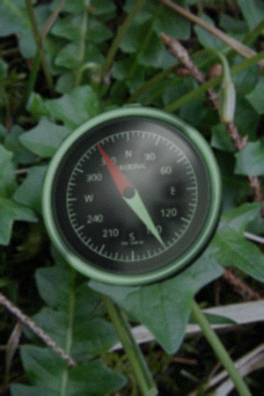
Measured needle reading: 330 °
